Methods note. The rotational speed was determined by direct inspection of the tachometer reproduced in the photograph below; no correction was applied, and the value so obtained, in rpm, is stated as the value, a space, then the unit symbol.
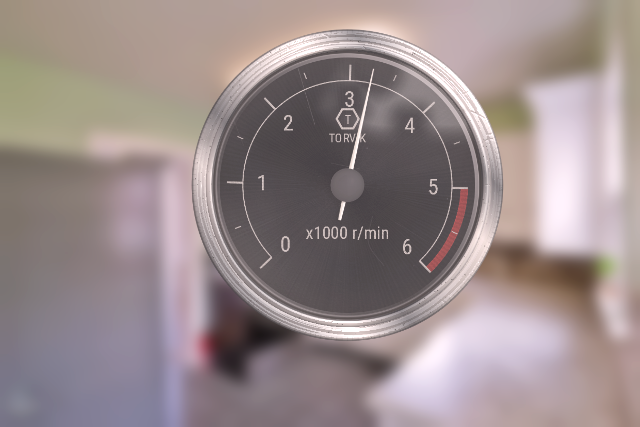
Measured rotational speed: 3250 rpm
